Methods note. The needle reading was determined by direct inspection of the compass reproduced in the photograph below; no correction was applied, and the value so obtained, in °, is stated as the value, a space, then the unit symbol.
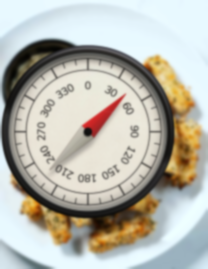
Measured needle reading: 45 °
